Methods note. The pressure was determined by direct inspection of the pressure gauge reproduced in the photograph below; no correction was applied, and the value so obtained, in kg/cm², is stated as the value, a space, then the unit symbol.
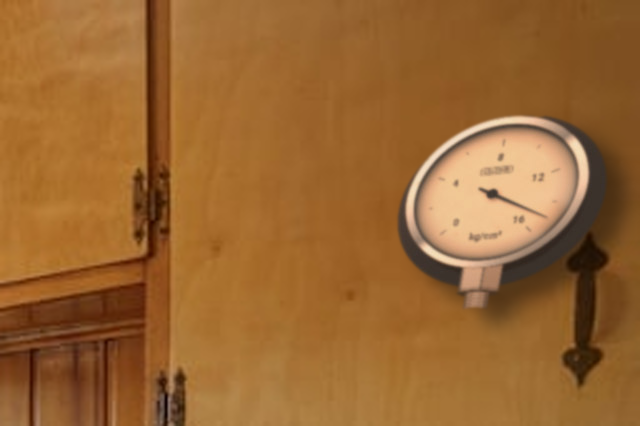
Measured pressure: 15 kg/cm²
